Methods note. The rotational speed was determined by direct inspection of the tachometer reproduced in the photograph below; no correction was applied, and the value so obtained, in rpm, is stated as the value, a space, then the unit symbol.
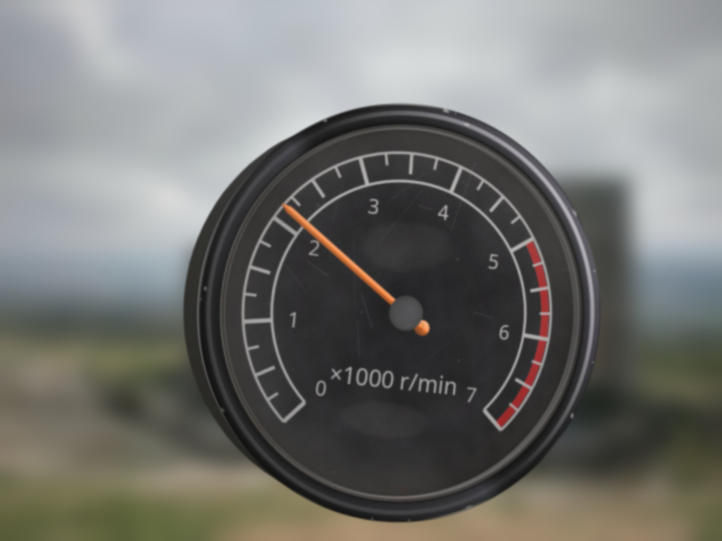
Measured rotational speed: 2125 rpm
